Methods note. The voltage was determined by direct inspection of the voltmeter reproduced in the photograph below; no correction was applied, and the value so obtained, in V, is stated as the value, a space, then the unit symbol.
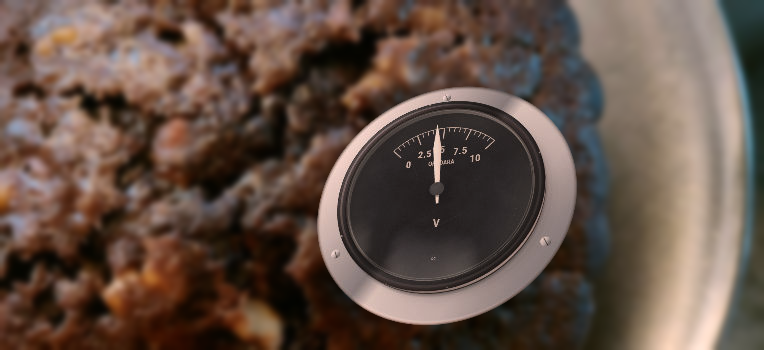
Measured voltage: 4.5 V
